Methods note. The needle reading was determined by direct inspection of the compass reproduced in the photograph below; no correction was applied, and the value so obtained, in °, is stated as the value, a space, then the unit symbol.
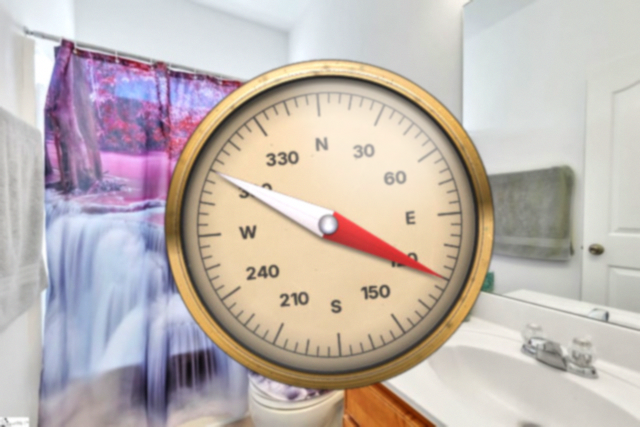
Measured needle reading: 120 °
